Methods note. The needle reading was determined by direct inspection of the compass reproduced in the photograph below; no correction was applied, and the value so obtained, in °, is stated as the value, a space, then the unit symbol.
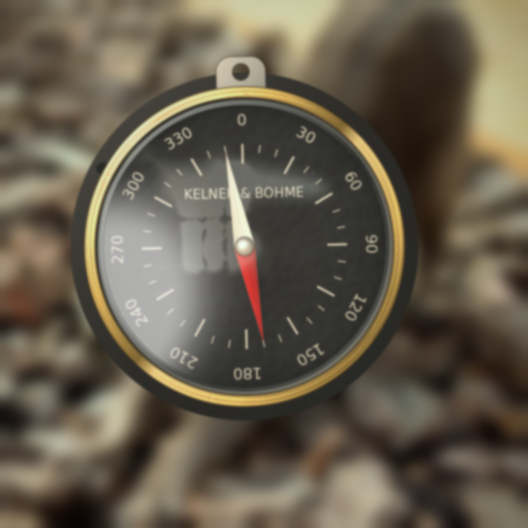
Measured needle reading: 170 °
